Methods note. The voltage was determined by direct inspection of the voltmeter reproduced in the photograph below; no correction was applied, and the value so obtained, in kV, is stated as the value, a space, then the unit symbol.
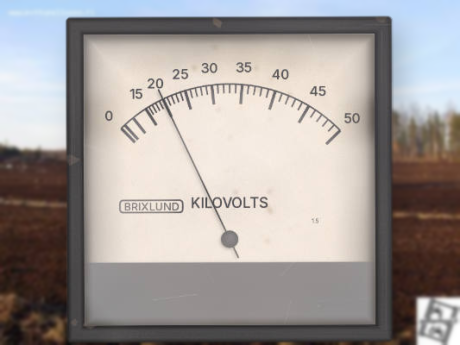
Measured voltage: 20 kV
